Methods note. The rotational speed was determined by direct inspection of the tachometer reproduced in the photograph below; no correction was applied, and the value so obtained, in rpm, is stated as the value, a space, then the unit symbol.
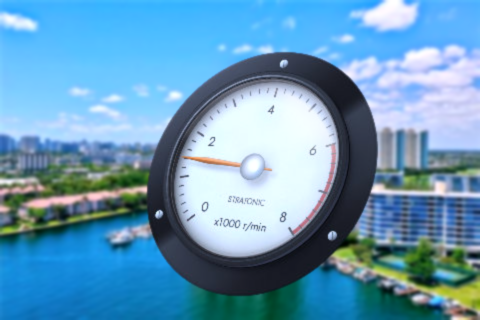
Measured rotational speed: 1400 rpm
